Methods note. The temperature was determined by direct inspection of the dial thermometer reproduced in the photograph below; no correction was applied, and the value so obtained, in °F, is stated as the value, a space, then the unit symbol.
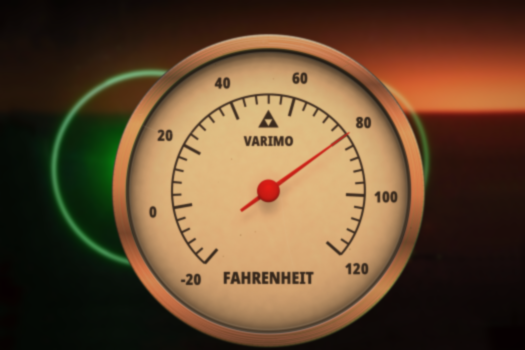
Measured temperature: 80 °F
